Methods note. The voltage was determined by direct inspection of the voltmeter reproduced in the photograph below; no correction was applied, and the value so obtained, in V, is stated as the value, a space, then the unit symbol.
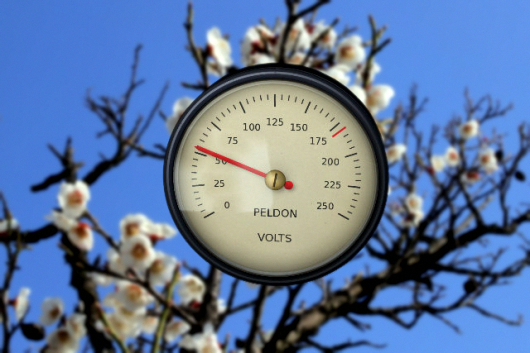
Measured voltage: 55 V
